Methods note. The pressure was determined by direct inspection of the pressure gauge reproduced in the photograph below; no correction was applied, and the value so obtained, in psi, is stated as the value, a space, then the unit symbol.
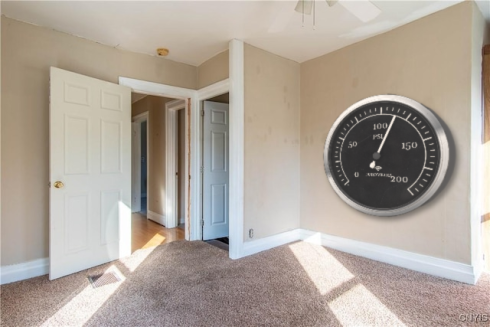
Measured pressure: 115 psi
